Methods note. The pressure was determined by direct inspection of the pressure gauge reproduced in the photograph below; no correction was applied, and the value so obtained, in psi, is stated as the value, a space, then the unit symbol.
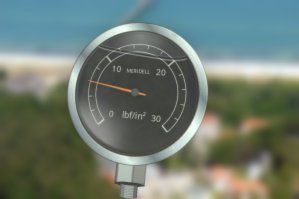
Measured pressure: 6 psi
